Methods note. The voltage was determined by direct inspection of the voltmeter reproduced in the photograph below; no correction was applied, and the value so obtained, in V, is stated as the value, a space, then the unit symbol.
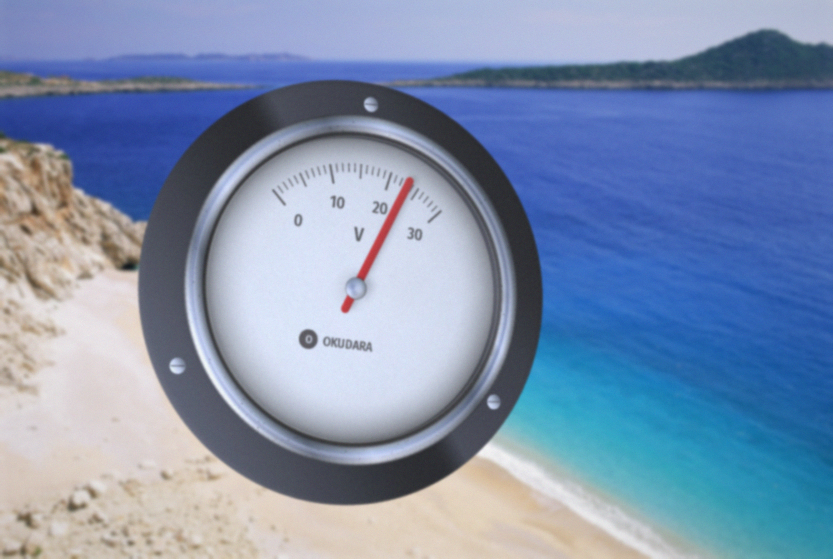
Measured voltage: 23 V
